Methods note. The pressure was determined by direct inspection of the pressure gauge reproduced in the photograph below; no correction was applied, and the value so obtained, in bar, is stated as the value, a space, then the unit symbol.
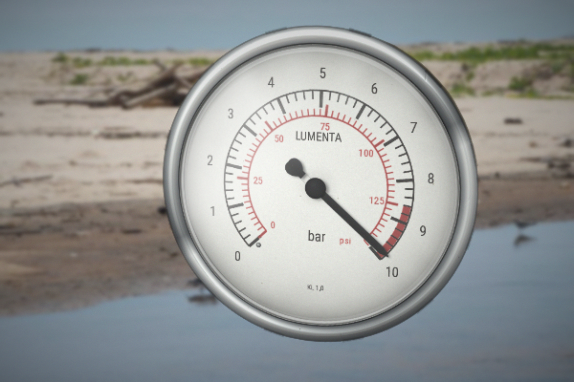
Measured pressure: 9.8 bar
